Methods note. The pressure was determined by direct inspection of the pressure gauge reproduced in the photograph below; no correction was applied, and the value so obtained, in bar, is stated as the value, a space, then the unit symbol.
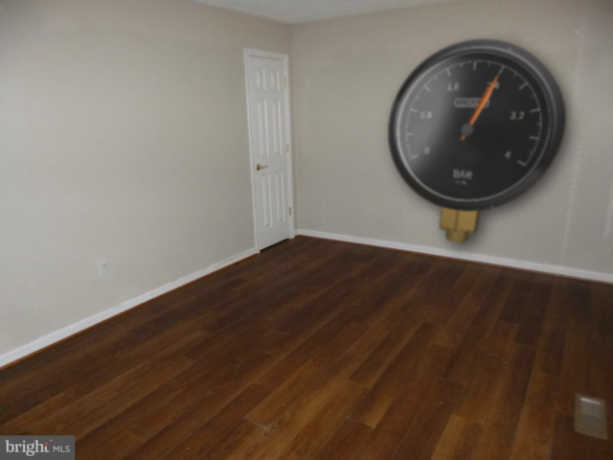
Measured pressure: 2.4 bar
